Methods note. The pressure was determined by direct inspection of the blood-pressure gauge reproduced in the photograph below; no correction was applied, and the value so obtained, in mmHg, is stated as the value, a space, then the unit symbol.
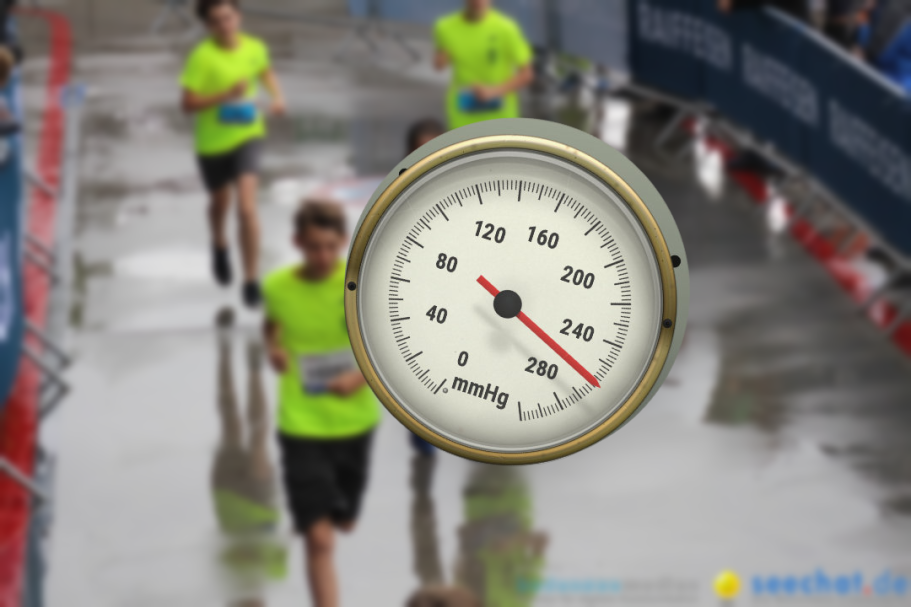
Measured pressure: 260 mmHg
